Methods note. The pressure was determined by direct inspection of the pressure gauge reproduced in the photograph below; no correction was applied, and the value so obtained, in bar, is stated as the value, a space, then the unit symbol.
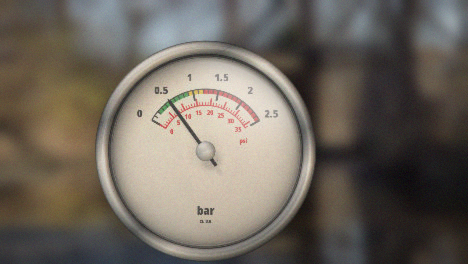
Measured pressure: 0.5 bar
